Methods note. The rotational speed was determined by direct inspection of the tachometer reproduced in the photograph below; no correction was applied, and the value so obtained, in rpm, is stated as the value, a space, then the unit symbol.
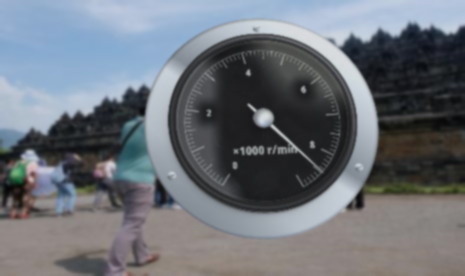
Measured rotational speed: 8500 rpm
